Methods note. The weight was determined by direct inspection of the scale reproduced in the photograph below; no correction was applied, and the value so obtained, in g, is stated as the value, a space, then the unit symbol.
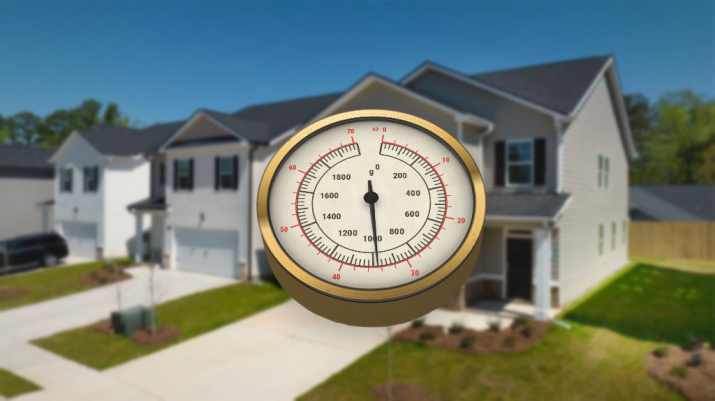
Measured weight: 980 g
